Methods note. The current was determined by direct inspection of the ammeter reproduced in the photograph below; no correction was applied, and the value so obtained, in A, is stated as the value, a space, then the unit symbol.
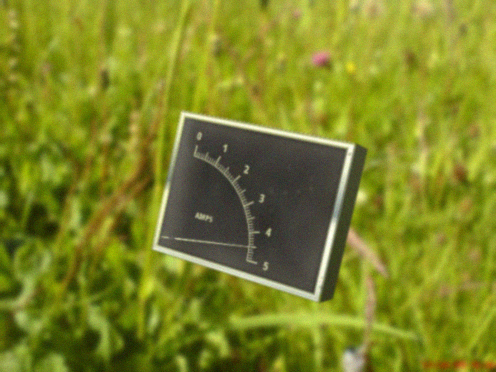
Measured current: 4.5 A
